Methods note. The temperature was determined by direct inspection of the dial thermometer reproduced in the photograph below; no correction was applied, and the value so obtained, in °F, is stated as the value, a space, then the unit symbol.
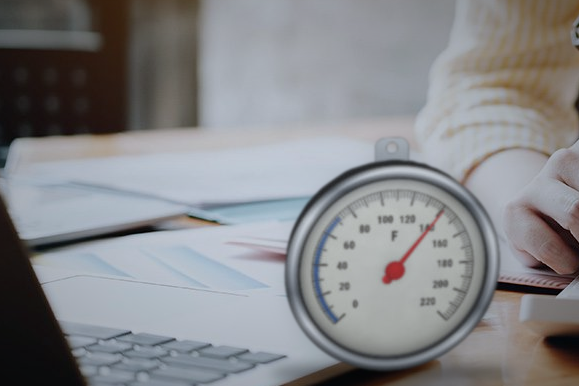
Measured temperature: 140 °F
